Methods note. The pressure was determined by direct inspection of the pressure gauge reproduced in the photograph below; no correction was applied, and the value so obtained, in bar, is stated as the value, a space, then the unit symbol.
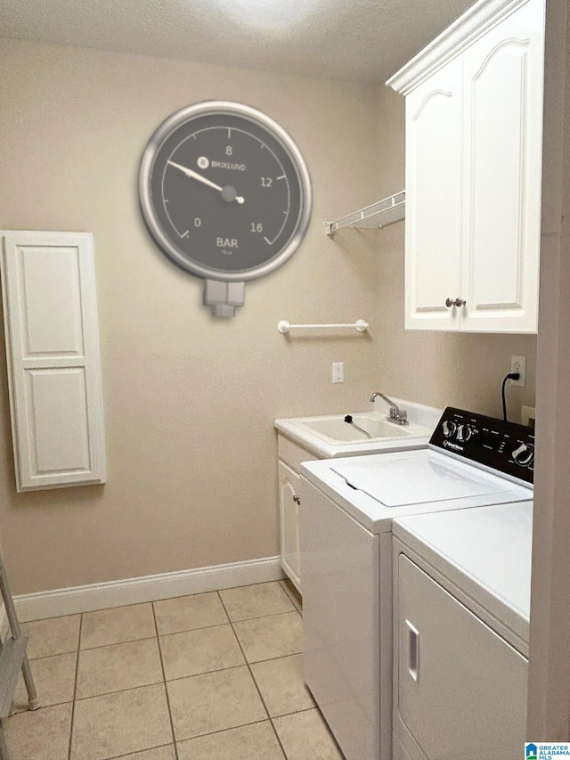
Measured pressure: 4 bar
